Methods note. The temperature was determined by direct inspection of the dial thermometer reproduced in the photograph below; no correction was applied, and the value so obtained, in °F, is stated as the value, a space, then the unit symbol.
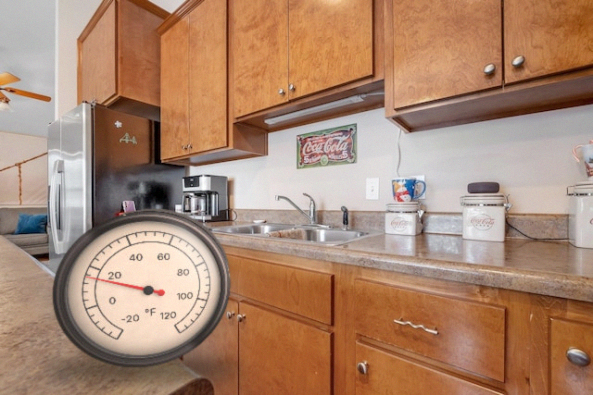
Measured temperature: 16 °F
